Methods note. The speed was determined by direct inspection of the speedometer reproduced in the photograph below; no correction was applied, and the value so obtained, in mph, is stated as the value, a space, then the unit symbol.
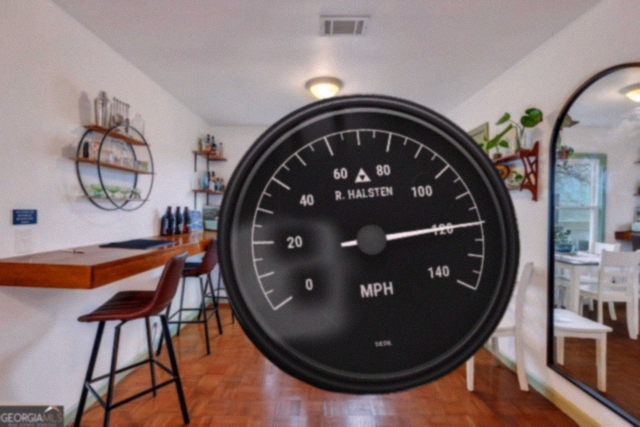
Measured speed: 120 mph
